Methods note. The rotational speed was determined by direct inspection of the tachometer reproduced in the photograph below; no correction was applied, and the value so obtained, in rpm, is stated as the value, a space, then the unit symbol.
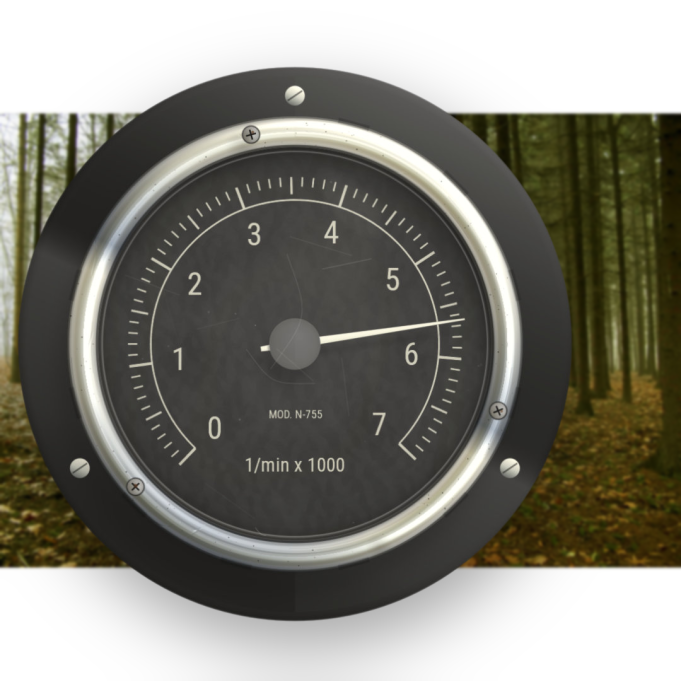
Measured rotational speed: 5650 rpm
